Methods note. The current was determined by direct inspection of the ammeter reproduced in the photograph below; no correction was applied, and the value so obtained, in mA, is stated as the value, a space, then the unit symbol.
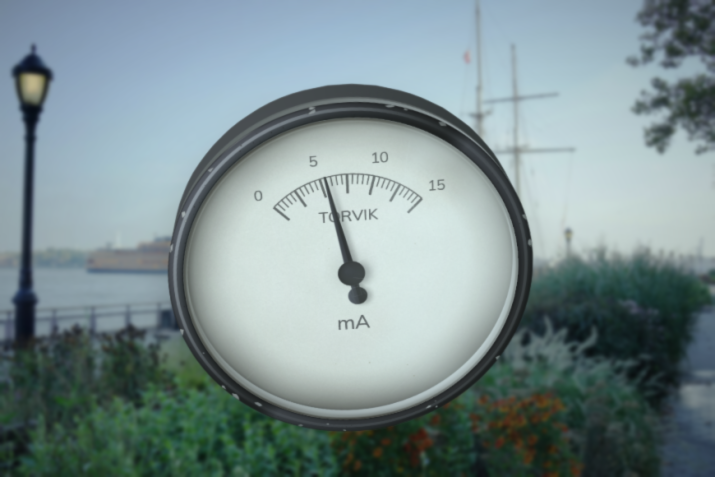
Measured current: 5.5 mA
